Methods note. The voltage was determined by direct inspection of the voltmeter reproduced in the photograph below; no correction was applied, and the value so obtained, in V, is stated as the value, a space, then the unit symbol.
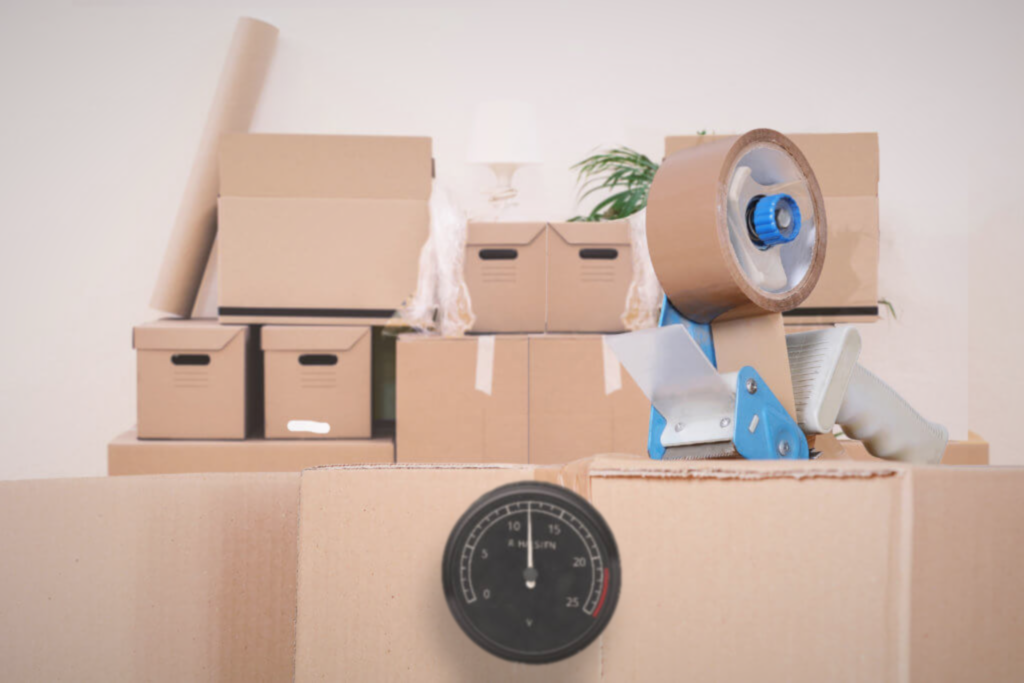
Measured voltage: 12 V
